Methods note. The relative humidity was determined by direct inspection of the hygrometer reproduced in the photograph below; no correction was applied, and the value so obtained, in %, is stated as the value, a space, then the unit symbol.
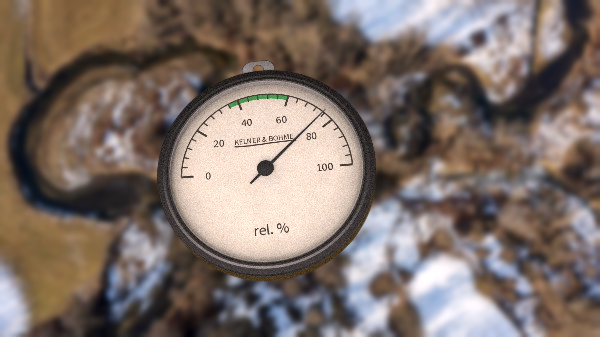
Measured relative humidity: 76 %
